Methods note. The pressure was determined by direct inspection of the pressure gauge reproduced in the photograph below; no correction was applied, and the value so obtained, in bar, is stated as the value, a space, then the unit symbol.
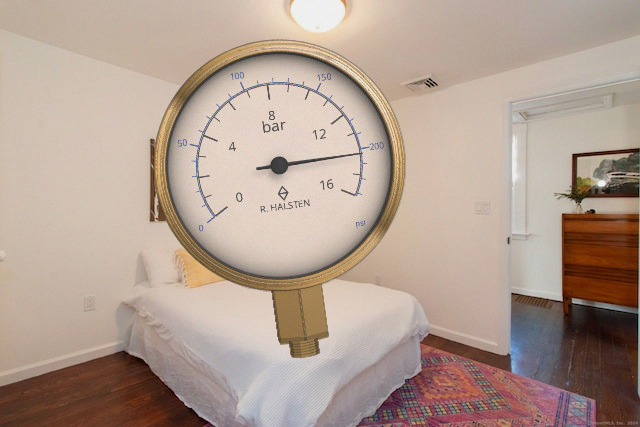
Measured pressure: 14 bar
